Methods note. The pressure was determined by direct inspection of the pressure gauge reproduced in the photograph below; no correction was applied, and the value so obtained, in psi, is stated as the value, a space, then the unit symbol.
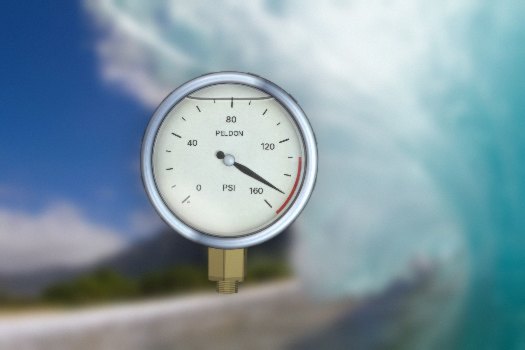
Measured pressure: 150 psi
